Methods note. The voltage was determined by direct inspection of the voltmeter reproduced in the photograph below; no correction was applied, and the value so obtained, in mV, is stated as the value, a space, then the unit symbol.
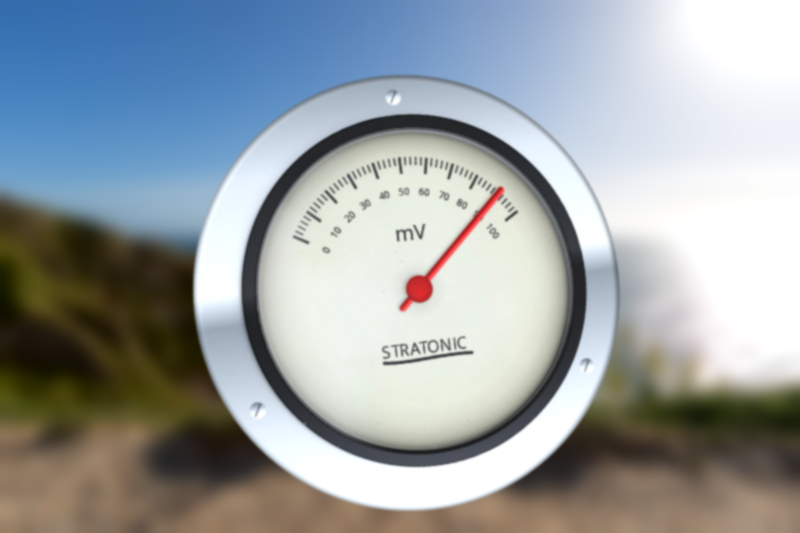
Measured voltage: 90 mV
